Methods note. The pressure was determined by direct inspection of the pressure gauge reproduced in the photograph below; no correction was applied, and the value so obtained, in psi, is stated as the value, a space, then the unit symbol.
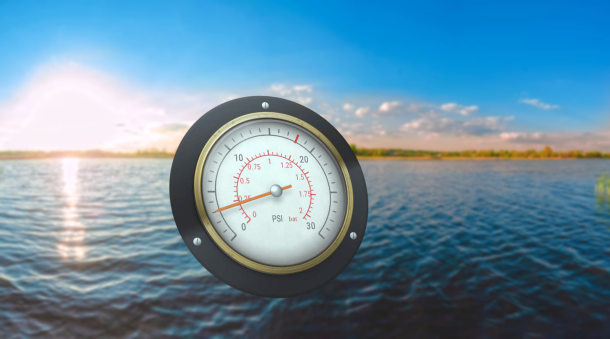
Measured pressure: 3 psi
